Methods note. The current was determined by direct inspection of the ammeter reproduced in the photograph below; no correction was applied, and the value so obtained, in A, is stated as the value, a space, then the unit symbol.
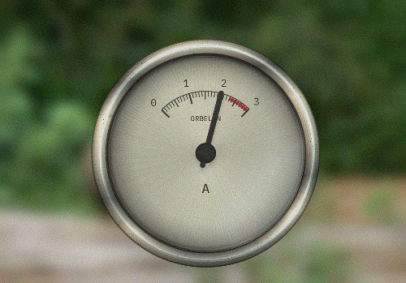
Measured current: 2 A
